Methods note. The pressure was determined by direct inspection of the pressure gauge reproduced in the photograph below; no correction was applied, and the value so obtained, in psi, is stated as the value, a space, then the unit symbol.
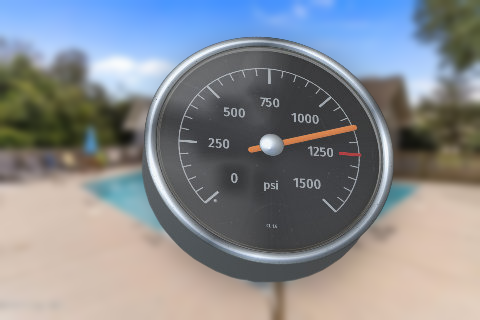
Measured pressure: 1150 psi
